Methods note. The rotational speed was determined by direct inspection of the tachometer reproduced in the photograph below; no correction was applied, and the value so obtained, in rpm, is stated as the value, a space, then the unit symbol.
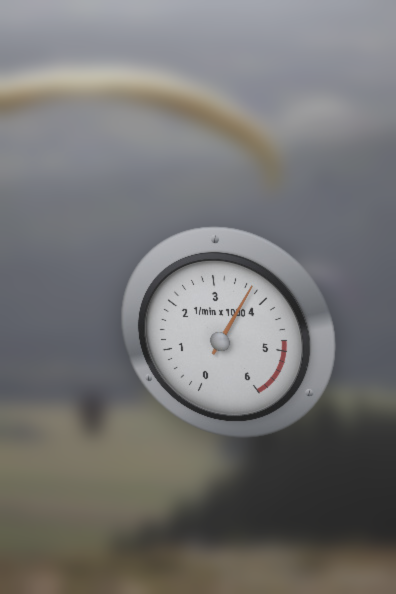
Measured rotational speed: 3700 rpm
